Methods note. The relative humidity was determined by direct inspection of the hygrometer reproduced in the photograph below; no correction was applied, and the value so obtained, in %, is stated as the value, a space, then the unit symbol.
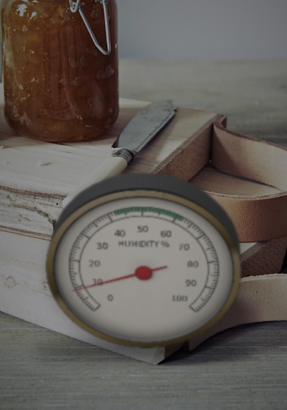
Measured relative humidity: 10 %
